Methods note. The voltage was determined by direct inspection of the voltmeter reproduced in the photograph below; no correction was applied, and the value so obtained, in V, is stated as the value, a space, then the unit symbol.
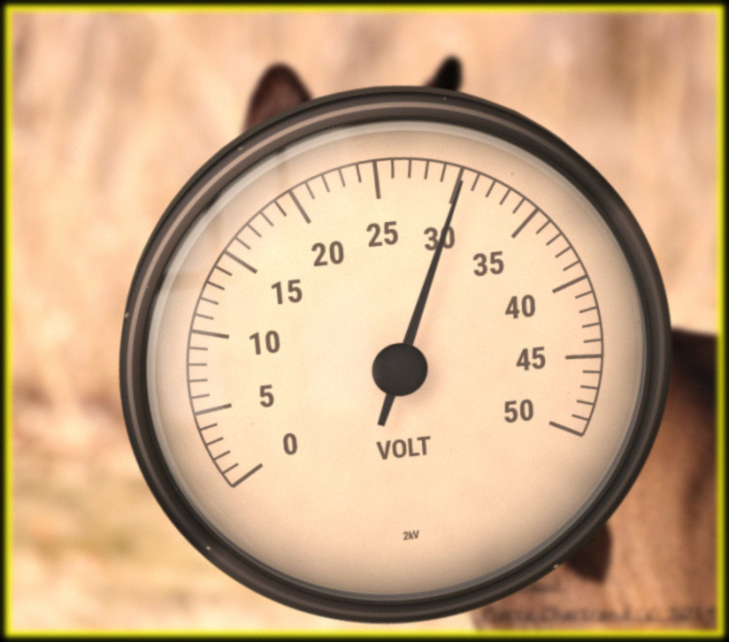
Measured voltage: 30 V
